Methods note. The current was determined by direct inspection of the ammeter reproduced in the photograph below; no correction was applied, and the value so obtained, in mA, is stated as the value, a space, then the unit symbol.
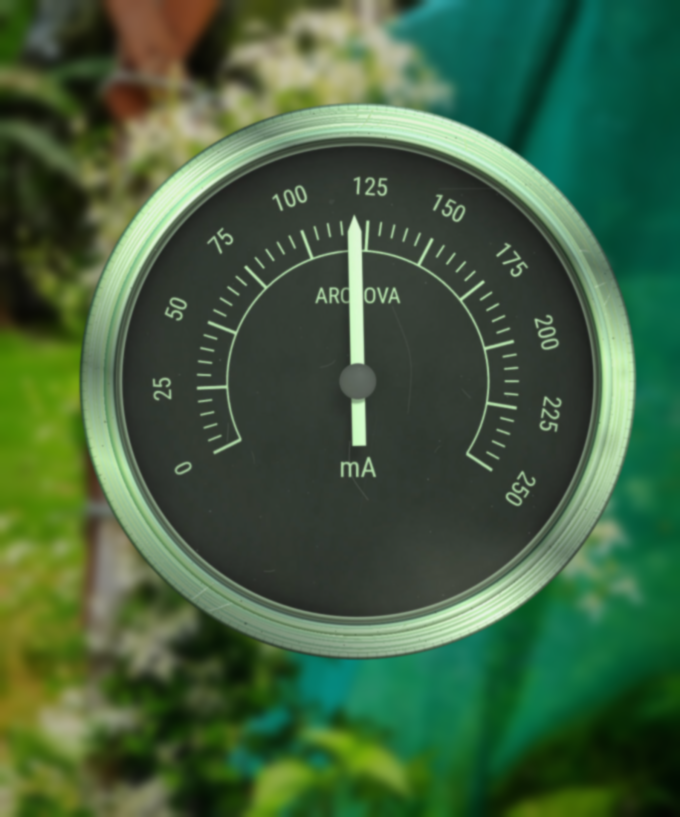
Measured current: 120 mA
